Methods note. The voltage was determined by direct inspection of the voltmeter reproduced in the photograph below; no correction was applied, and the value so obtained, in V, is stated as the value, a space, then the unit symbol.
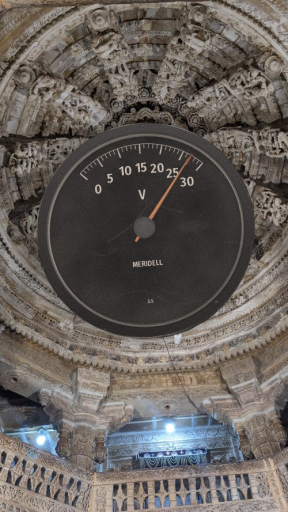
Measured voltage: 27 V
